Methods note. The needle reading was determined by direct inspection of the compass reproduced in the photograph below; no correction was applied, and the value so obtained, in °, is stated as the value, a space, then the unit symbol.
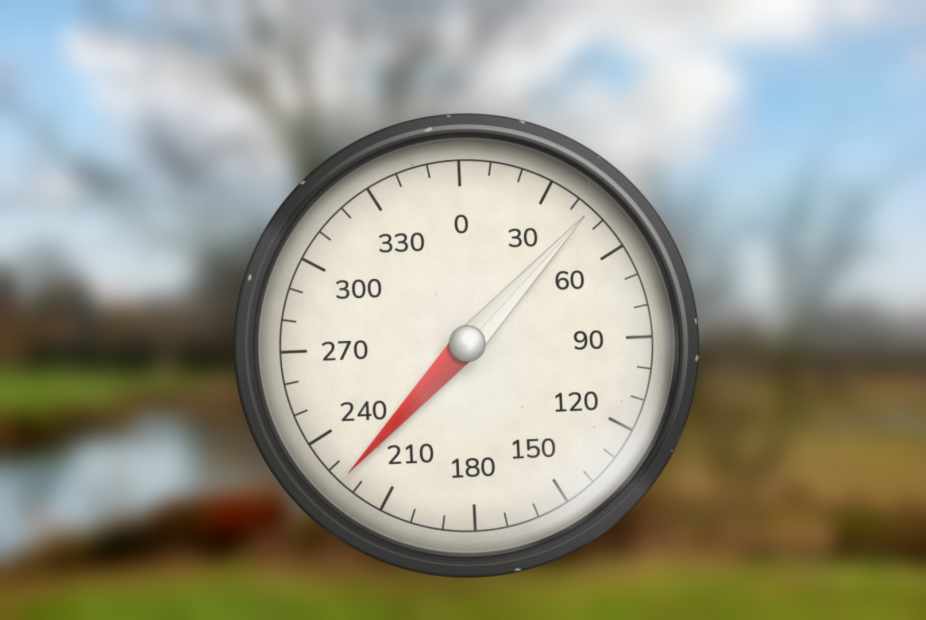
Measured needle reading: 225 °
